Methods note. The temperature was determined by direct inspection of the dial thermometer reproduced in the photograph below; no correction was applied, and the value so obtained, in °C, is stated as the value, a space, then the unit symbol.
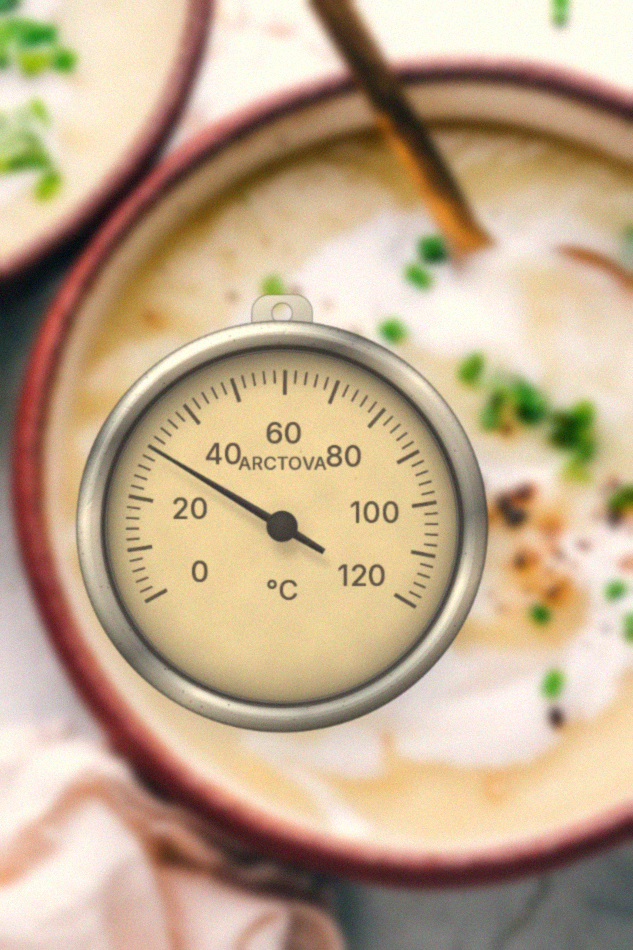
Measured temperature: 30 °C
